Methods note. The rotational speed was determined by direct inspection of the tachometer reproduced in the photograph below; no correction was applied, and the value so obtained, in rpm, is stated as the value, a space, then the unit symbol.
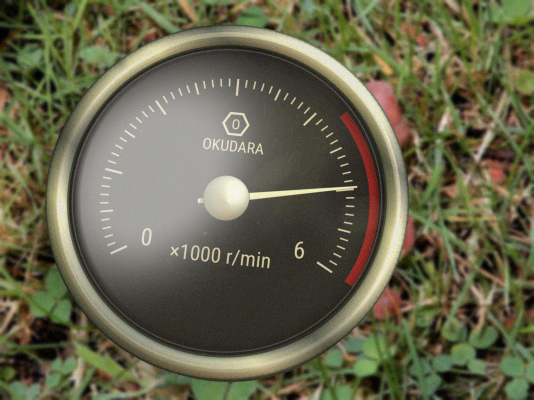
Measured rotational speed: 5000 rpm
